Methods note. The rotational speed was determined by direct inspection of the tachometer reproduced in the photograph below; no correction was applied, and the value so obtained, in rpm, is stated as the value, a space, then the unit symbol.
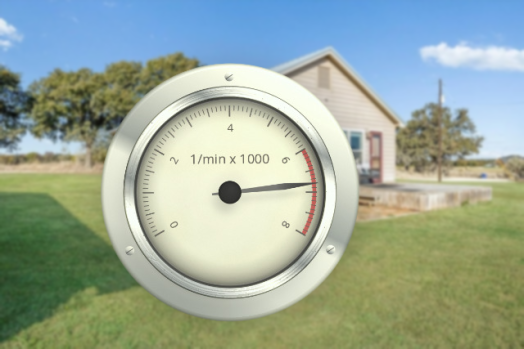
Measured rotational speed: 6800 rpm
